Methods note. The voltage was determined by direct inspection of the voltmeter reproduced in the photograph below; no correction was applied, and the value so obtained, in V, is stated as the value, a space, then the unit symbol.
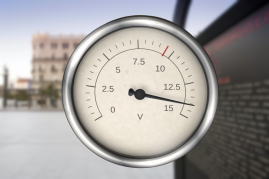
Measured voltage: 14 V
